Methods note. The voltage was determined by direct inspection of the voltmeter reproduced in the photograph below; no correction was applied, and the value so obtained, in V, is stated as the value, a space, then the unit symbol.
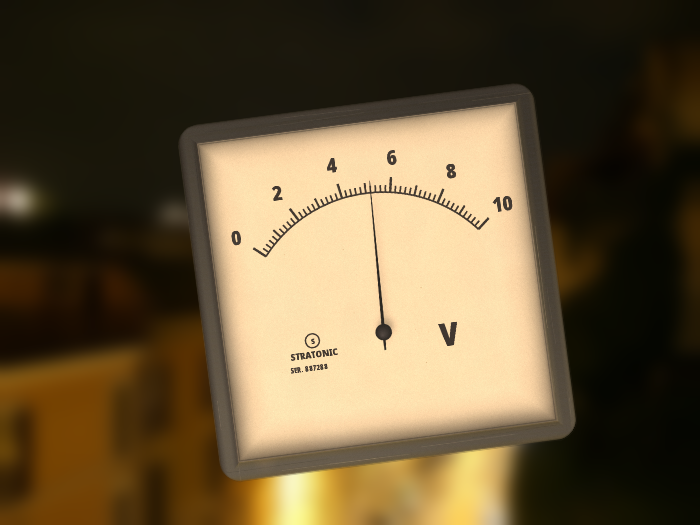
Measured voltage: 5.2 V
